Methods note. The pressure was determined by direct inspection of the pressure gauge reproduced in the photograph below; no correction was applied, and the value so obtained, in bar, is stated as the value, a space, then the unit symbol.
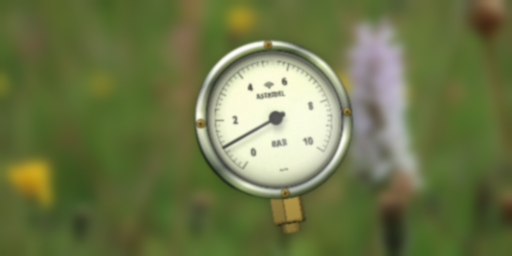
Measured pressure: 1 bar
